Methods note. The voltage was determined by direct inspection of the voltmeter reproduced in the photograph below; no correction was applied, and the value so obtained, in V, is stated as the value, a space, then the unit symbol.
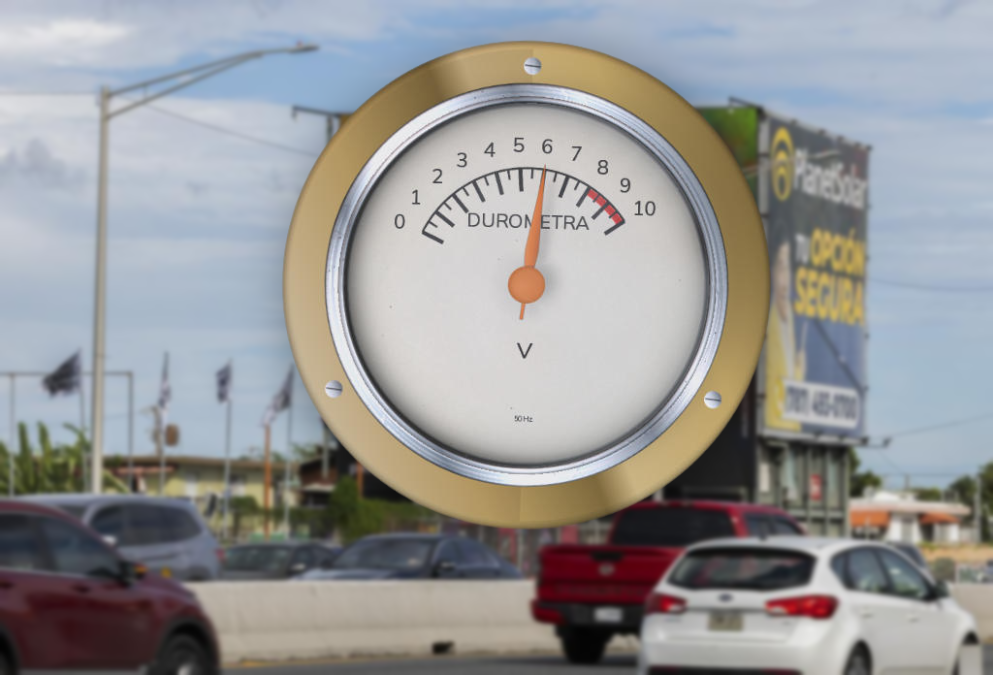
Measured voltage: 6 V
